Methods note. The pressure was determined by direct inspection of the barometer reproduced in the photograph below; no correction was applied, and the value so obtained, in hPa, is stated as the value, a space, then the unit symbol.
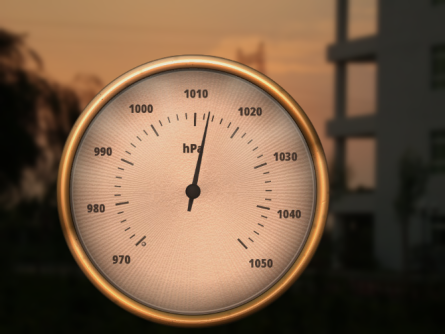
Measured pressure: 1013 hPa
